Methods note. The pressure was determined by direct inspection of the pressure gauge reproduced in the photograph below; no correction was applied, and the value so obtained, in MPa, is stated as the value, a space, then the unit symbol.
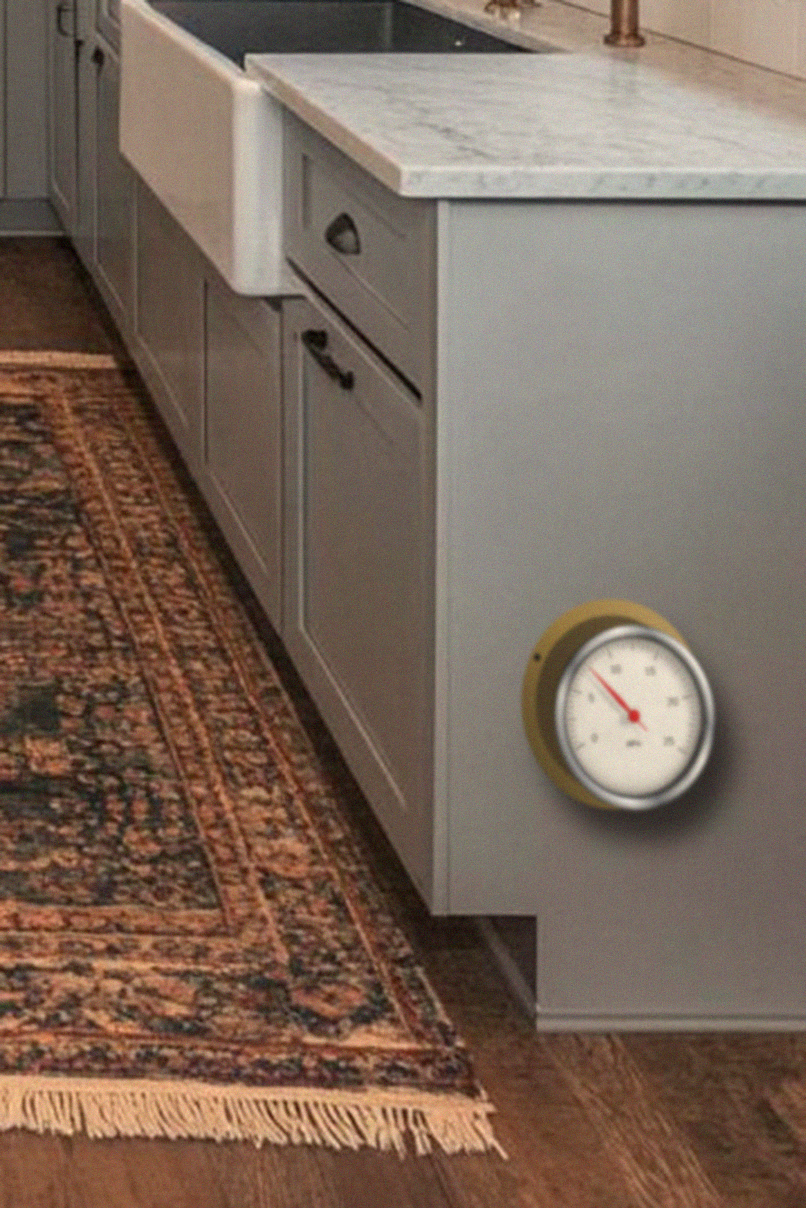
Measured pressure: 7.5 MPa
